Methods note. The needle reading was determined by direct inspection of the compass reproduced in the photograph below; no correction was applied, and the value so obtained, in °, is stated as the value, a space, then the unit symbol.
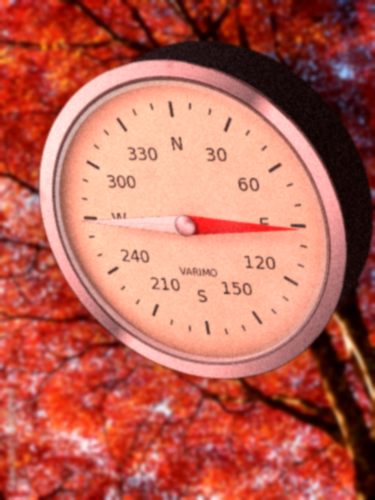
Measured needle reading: 90 °
